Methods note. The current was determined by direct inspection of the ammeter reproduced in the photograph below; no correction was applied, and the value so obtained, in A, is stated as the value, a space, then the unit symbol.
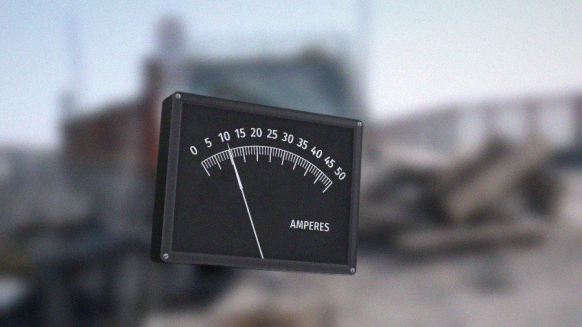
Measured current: 10 A
